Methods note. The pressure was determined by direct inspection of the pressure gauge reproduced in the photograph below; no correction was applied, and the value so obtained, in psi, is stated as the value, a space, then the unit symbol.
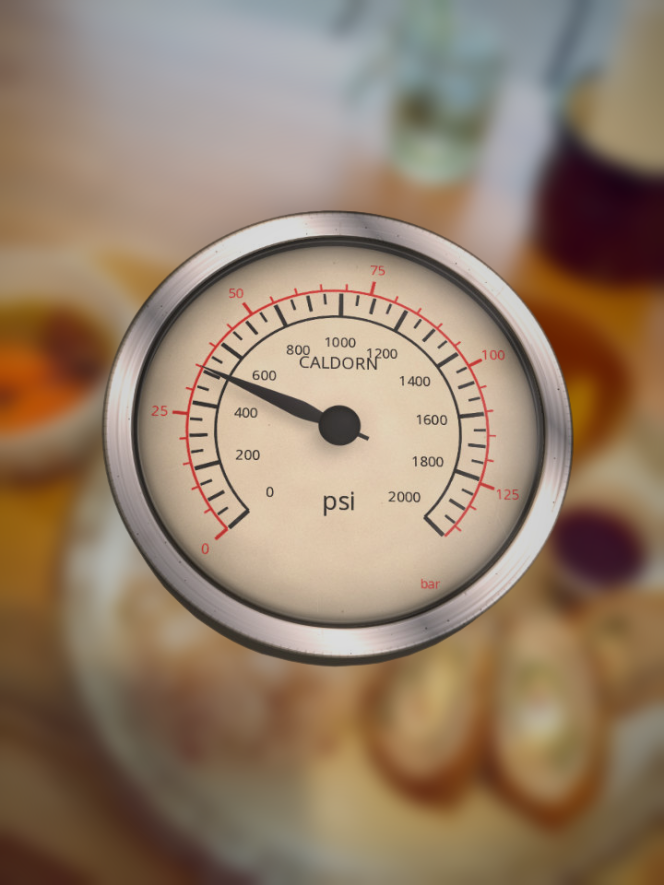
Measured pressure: 500 psi
